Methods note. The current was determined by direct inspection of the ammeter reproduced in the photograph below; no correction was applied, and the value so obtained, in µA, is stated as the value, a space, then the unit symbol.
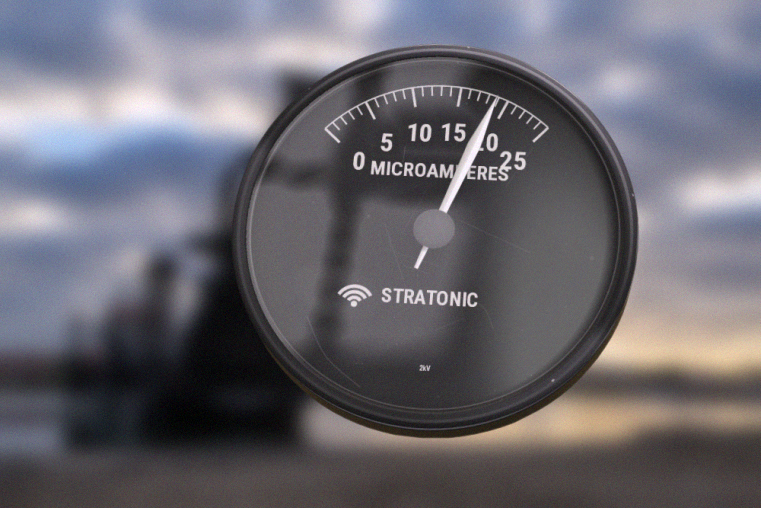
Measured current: 19 µA
